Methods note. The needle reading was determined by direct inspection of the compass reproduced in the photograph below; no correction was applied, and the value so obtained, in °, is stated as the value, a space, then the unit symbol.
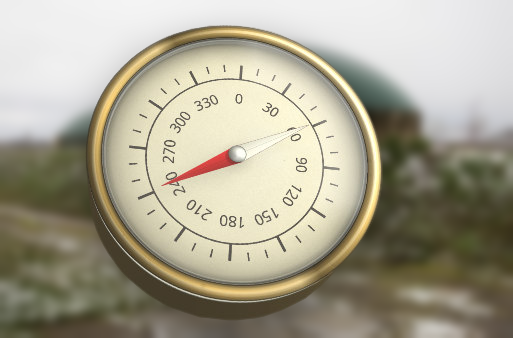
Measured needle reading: 240 °
